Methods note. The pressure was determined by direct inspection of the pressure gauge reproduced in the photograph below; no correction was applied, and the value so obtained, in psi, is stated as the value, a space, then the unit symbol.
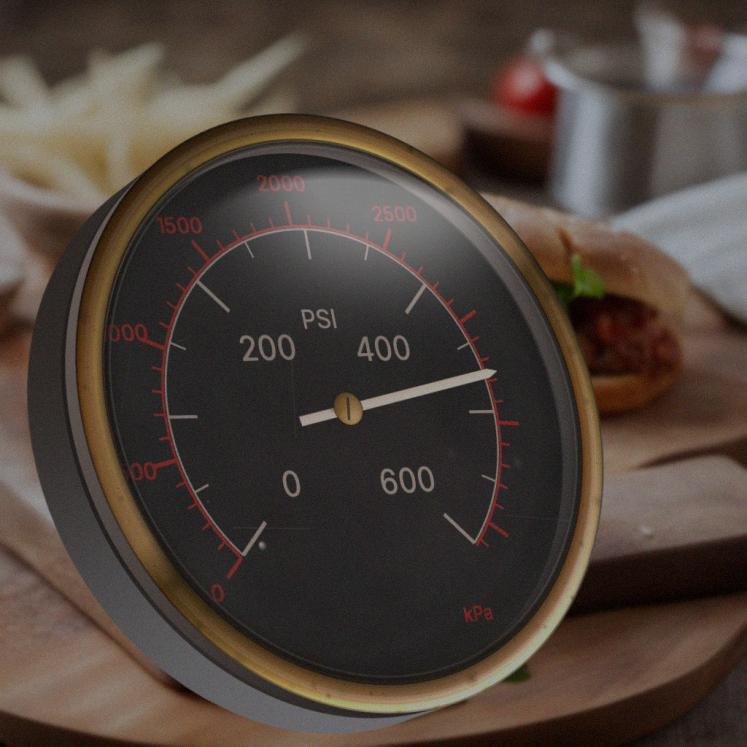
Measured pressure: 475 psi
